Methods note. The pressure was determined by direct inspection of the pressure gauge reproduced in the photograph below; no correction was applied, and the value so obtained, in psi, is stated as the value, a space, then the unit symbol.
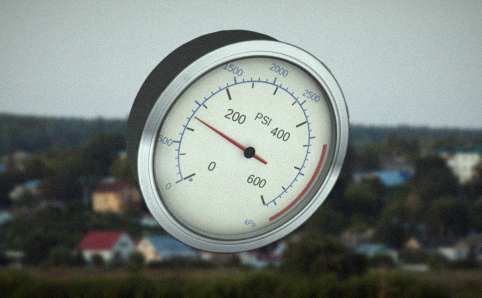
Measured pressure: 125 psi
